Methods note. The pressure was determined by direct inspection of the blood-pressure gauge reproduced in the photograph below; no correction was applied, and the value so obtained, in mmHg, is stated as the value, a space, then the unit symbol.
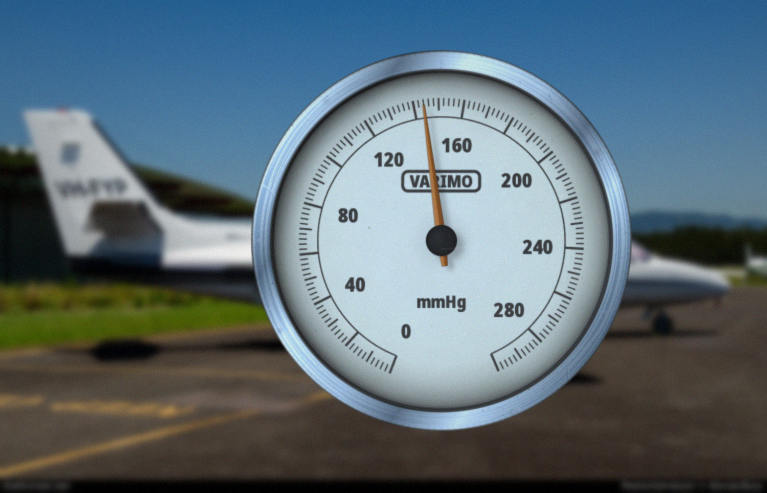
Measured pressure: 144 mmHg
